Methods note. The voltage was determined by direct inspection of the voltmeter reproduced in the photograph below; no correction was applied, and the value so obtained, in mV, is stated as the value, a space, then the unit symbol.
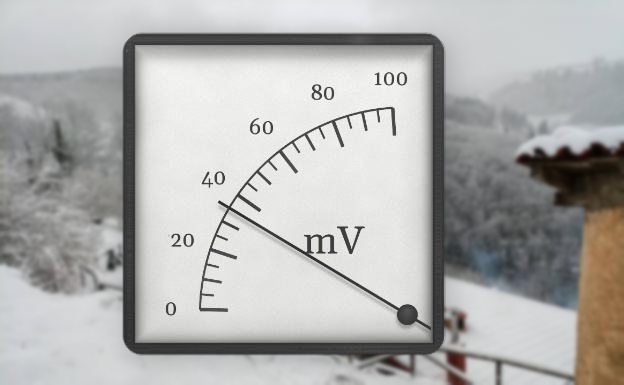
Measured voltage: 35 mV
